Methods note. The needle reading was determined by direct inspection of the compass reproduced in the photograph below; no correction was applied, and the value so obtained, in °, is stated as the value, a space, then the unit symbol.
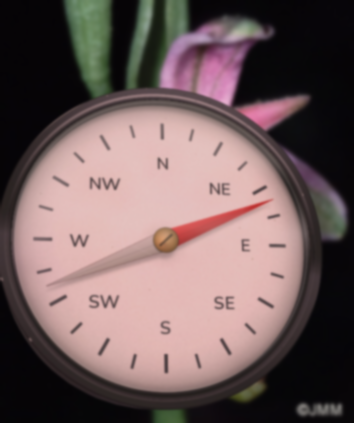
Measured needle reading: 67.5 °
